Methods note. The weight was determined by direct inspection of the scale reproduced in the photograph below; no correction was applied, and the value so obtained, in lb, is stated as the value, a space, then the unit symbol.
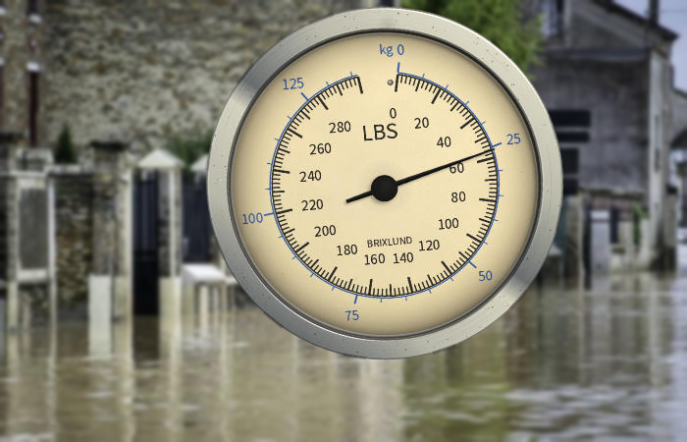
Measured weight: 56 lb
